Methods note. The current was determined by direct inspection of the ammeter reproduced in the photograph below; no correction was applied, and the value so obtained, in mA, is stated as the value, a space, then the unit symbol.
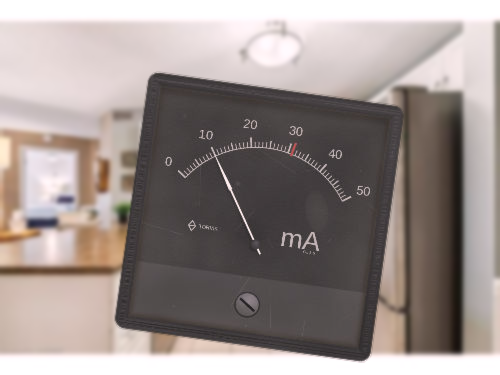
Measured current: 10 mA
